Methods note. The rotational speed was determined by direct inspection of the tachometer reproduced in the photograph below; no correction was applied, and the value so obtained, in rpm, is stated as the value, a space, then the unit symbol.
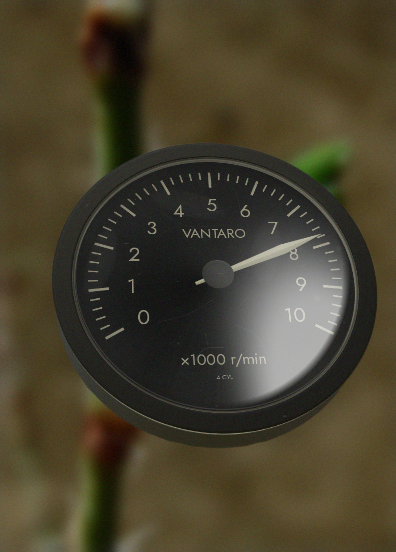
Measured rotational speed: 7800 rpm
